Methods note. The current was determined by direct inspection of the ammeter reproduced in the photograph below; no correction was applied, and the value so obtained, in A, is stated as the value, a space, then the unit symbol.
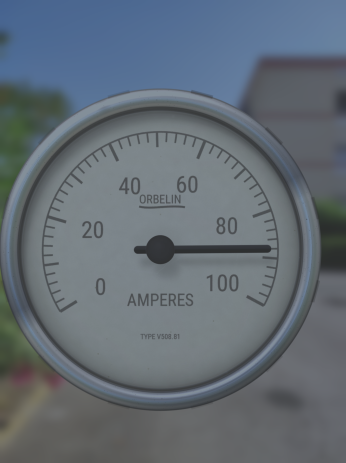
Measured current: 88 A
